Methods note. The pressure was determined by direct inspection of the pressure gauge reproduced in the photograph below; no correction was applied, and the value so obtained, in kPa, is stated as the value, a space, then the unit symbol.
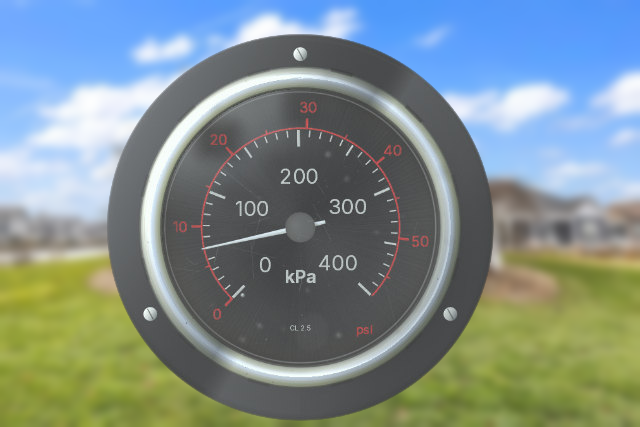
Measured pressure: 50 kPa
